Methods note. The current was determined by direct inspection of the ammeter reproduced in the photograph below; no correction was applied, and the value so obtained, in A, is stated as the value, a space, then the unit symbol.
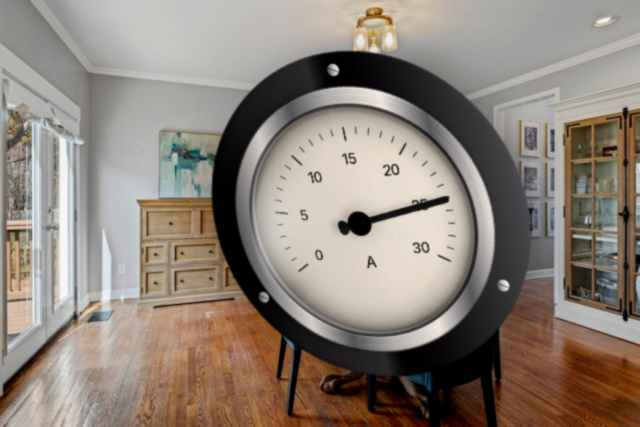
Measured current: 25 A
